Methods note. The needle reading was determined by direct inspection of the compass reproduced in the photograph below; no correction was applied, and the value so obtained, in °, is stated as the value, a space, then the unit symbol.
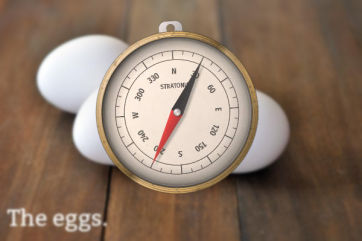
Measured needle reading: 210 °
